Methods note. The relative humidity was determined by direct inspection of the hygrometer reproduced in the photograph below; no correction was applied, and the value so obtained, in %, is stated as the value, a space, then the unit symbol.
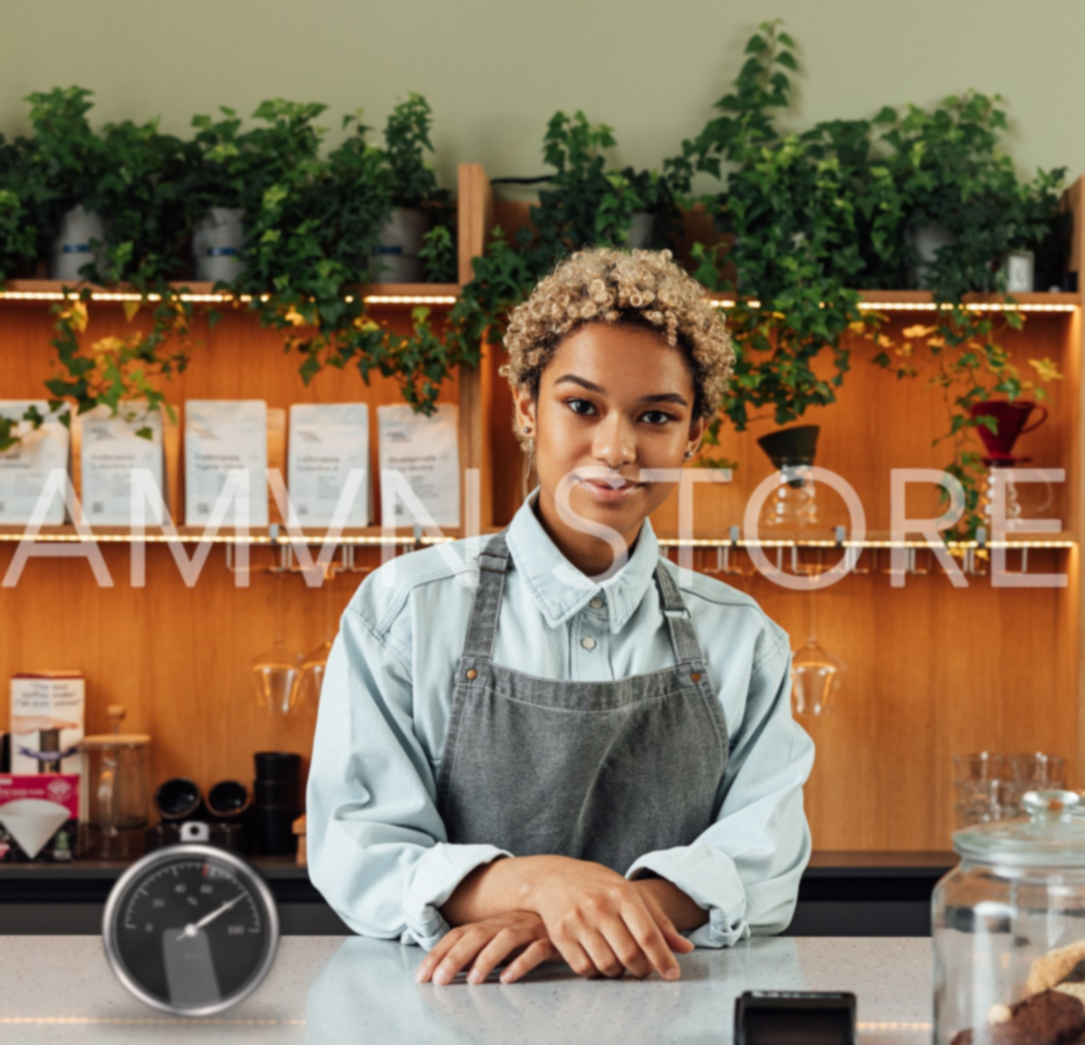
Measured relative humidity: 80 %
